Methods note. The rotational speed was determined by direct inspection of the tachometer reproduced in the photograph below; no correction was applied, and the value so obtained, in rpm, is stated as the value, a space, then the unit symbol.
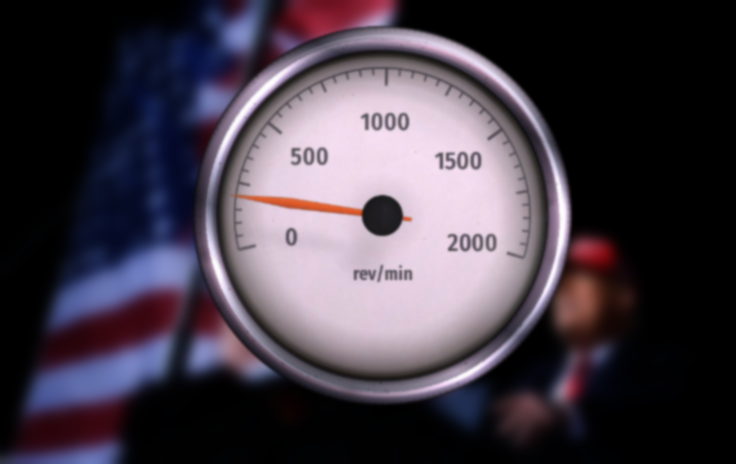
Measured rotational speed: 200 rpm
